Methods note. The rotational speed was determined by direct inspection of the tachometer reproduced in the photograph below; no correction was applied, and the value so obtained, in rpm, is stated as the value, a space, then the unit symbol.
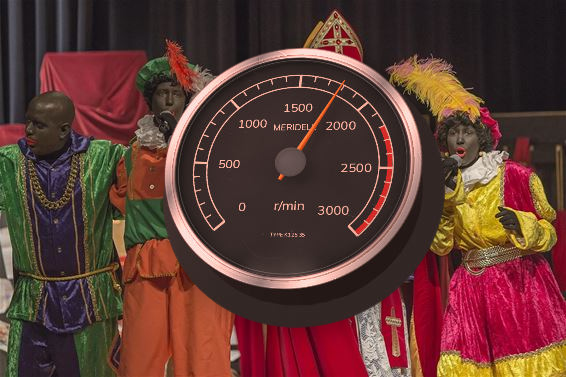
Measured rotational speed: 1800 rpm
